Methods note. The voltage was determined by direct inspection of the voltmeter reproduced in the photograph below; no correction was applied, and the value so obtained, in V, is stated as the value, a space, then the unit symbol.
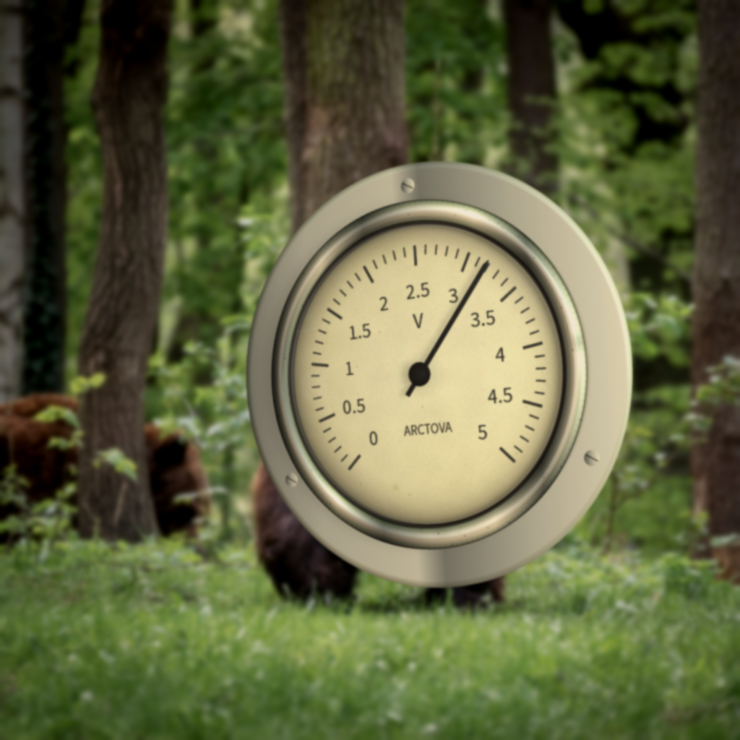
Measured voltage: 3.2 V
